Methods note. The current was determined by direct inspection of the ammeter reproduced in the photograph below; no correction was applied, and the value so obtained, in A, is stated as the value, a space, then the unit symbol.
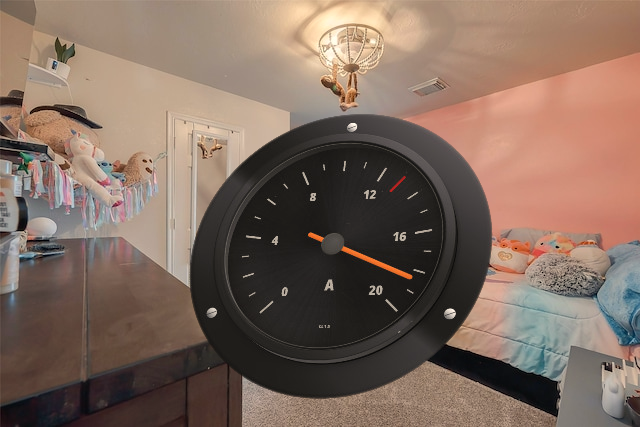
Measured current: 18.5 A
